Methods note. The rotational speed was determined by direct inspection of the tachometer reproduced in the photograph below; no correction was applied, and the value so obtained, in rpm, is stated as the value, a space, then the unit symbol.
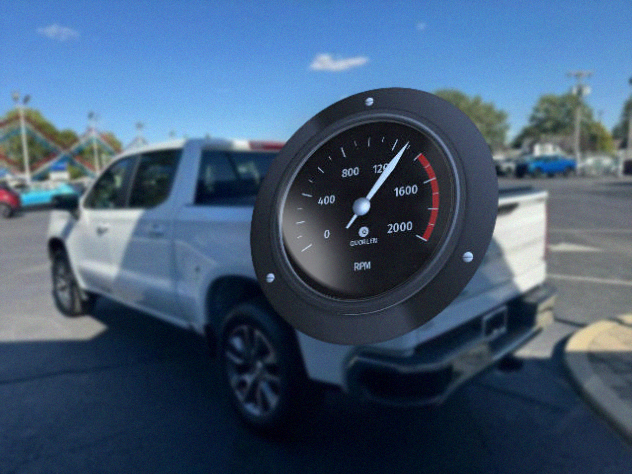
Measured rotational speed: 1300 rpm
